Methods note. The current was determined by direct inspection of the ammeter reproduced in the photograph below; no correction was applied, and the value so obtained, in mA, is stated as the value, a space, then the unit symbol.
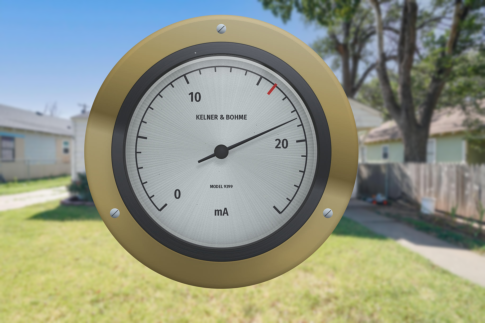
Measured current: 18.5 mA
